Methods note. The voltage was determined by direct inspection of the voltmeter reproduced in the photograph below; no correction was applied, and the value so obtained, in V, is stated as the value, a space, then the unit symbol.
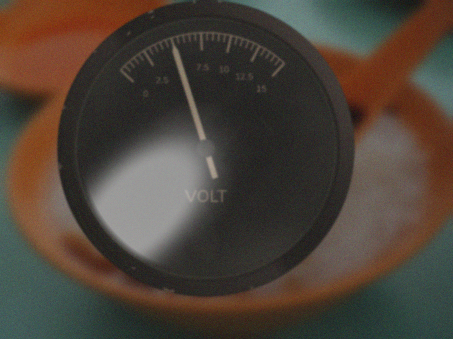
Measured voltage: 5 V
